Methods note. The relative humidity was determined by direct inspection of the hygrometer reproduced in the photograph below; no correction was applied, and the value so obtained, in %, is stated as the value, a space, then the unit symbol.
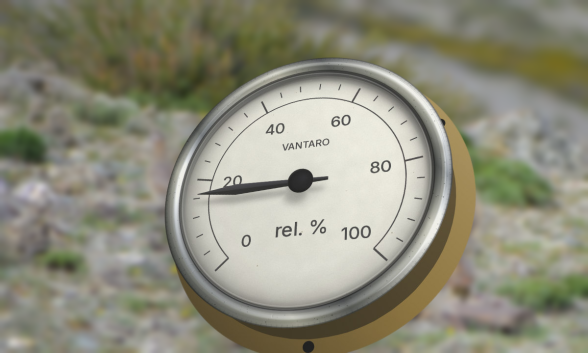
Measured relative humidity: 16 %
